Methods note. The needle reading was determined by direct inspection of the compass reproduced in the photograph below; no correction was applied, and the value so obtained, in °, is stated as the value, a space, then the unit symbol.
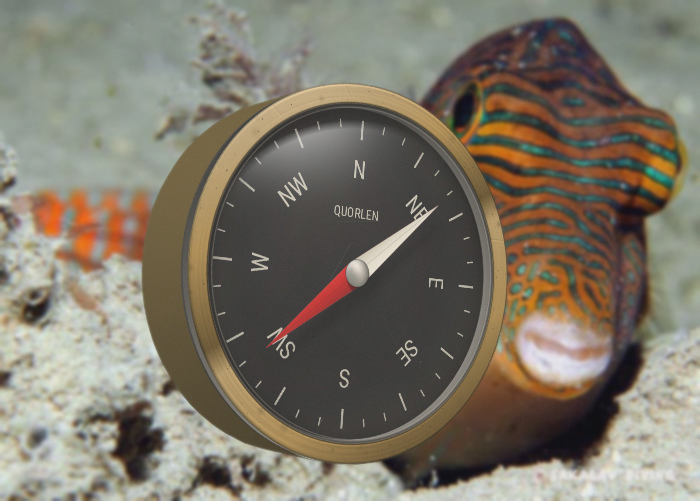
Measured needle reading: 230 °
